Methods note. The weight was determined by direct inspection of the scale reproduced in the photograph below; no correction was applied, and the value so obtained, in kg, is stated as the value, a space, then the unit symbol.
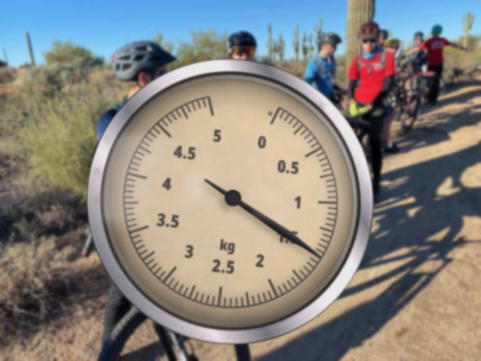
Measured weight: 1.5 kg
